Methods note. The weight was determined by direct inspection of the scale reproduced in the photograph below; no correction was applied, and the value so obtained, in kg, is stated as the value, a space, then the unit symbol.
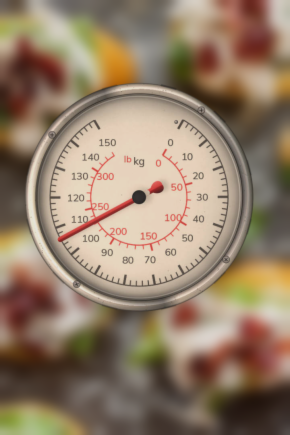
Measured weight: 106 kg
